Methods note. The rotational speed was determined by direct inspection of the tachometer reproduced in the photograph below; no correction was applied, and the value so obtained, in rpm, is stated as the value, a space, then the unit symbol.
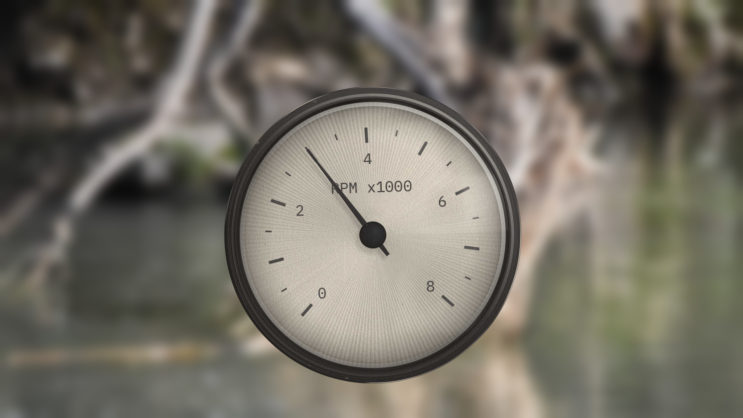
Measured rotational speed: 3000 rpm
